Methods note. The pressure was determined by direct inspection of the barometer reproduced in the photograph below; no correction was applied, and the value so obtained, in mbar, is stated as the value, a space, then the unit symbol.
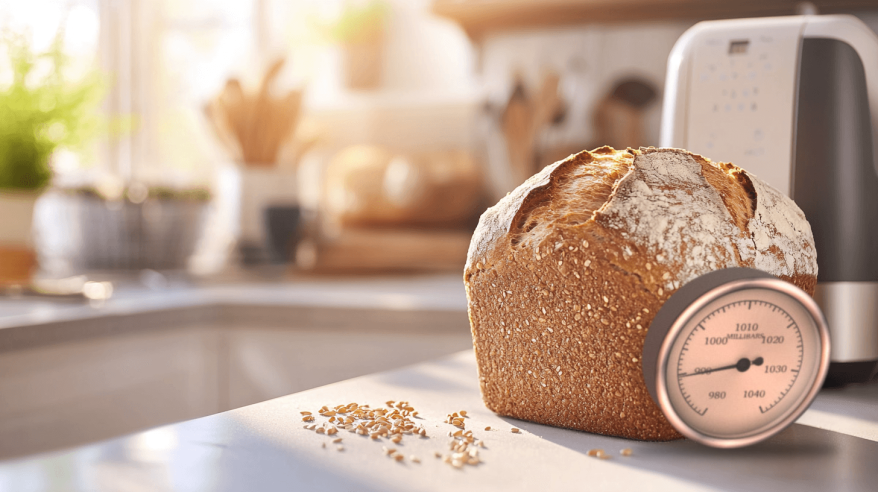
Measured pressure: 990 mbar
